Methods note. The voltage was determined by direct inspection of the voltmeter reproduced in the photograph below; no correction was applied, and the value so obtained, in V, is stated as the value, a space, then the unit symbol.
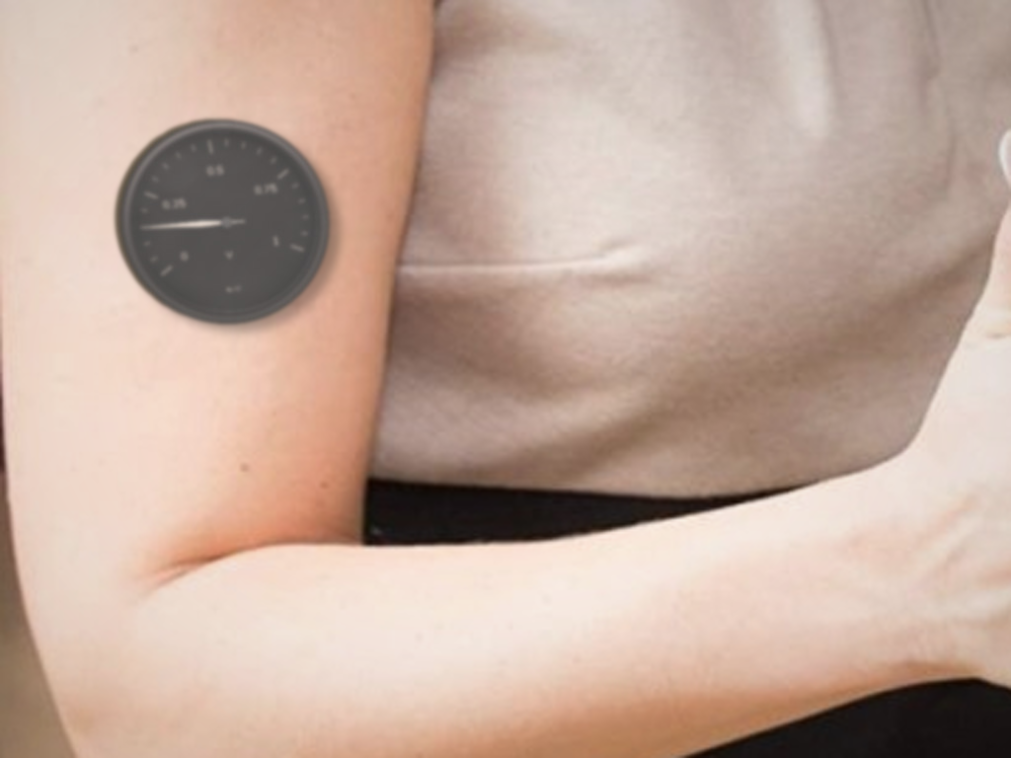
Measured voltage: 0.15 V
